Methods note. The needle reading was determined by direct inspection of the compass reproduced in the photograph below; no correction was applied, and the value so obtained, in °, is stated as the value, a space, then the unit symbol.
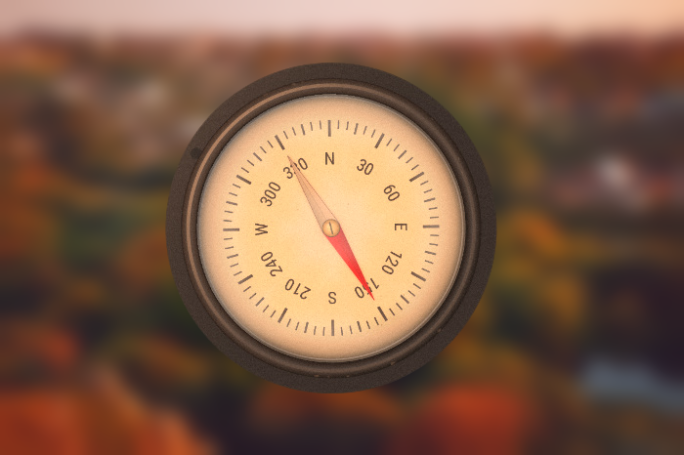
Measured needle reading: 150 °
